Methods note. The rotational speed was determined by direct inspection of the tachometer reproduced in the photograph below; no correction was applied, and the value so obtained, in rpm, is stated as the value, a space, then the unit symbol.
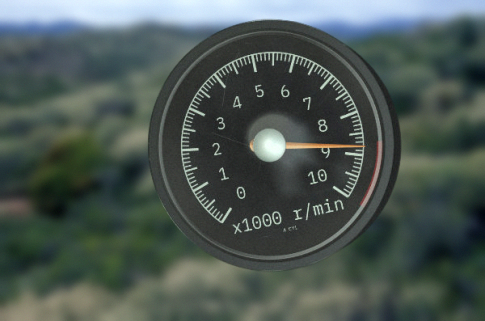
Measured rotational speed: 8800 rpm
